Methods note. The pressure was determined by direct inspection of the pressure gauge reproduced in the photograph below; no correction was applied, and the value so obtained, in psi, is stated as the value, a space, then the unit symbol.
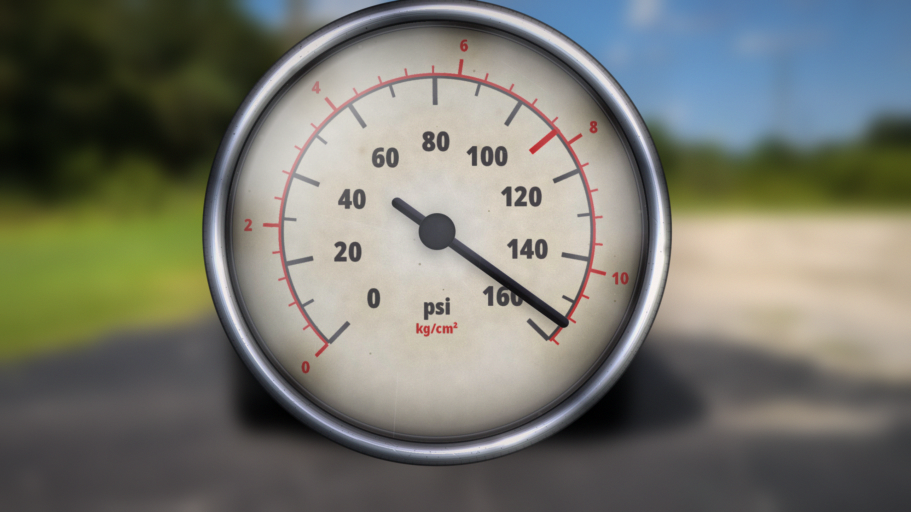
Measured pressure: 155 psi
